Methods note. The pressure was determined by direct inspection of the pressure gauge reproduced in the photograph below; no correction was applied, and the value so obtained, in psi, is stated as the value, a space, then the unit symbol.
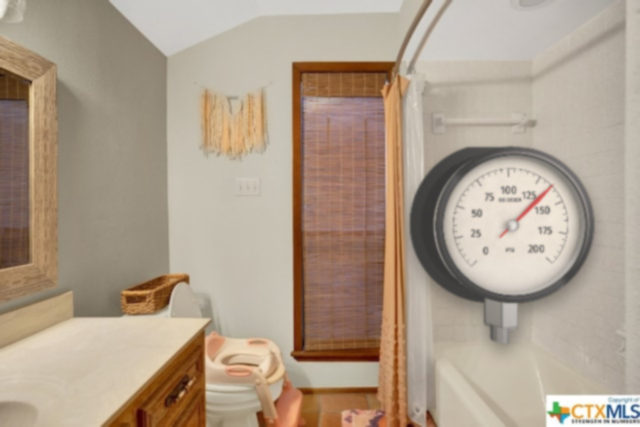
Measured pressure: 135 psi
